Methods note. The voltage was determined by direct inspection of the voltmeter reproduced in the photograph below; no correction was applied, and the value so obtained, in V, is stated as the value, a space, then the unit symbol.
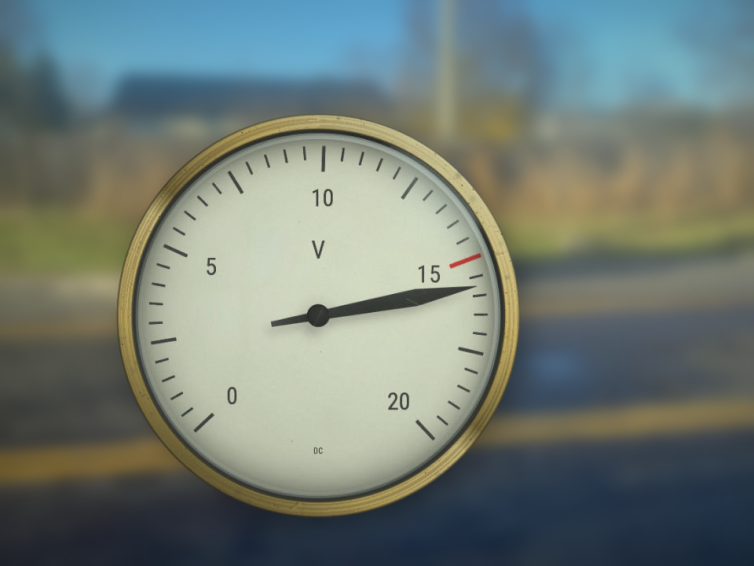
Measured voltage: 15.75 V
